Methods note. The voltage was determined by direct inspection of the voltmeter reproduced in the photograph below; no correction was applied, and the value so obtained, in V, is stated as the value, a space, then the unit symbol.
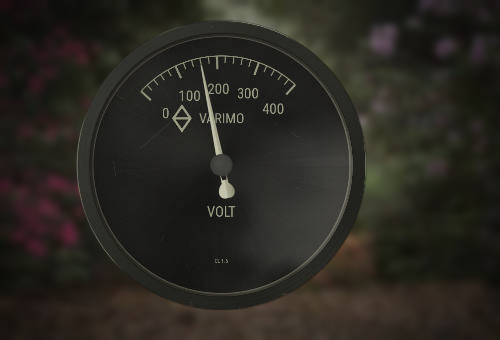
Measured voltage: 160 V
